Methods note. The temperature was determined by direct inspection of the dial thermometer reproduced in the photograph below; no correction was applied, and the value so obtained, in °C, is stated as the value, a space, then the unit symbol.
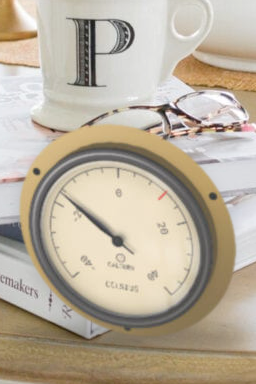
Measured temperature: -16 °C
